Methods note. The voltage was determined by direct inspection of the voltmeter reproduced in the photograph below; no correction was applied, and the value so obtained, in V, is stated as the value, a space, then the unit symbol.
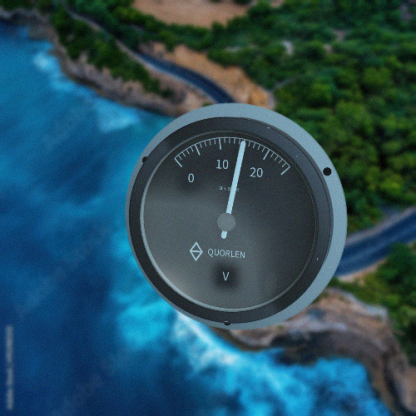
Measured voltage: 15 V
